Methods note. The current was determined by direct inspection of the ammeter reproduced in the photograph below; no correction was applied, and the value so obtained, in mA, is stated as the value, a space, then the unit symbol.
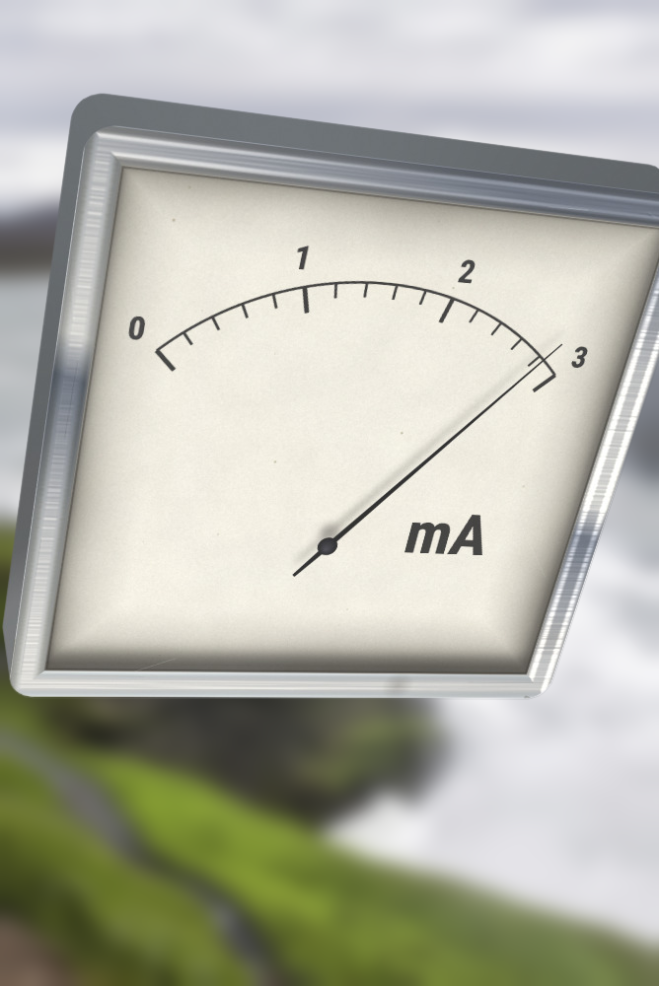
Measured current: 2.8 mA
